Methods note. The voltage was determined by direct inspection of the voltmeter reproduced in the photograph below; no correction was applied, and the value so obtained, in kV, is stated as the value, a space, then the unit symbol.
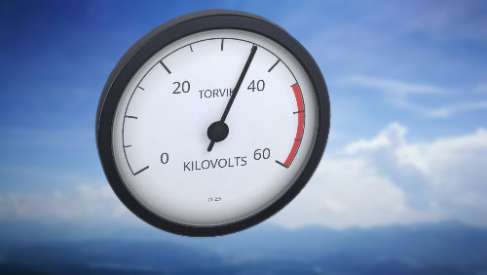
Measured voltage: 35 kV
